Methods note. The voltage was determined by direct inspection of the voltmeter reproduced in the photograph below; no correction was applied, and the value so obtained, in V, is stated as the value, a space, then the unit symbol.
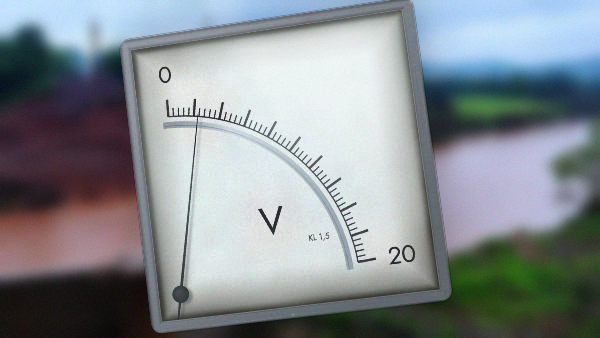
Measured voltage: 2.4 V
